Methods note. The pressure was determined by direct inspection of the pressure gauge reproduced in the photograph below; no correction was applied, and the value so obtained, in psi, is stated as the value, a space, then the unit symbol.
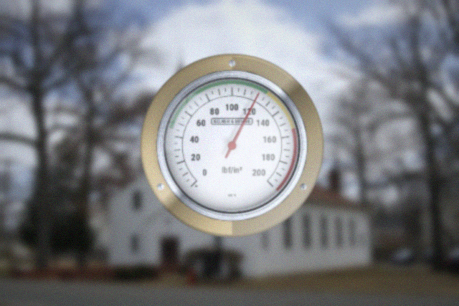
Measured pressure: 120 psi
